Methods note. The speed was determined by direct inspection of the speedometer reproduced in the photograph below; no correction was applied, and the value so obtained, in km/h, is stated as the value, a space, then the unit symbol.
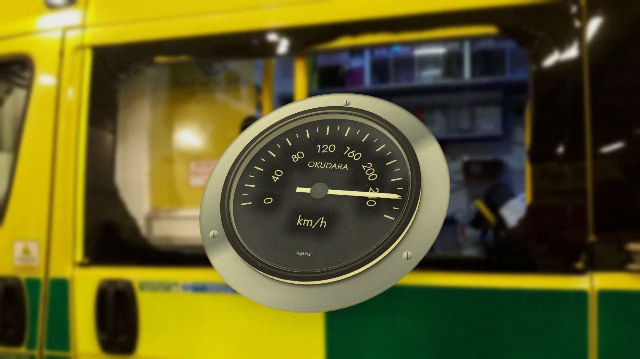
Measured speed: 240 km/h
